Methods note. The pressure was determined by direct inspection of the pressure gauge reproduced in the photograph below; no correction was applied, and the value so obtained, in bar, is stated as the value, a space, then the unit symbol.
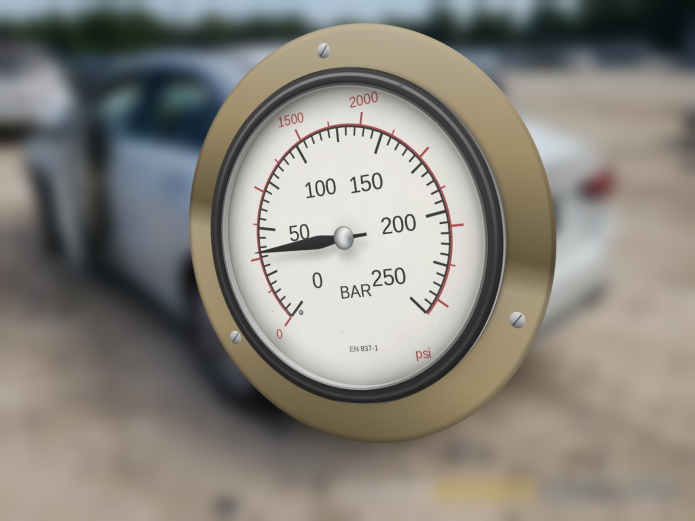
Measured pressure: 37.5 bar
